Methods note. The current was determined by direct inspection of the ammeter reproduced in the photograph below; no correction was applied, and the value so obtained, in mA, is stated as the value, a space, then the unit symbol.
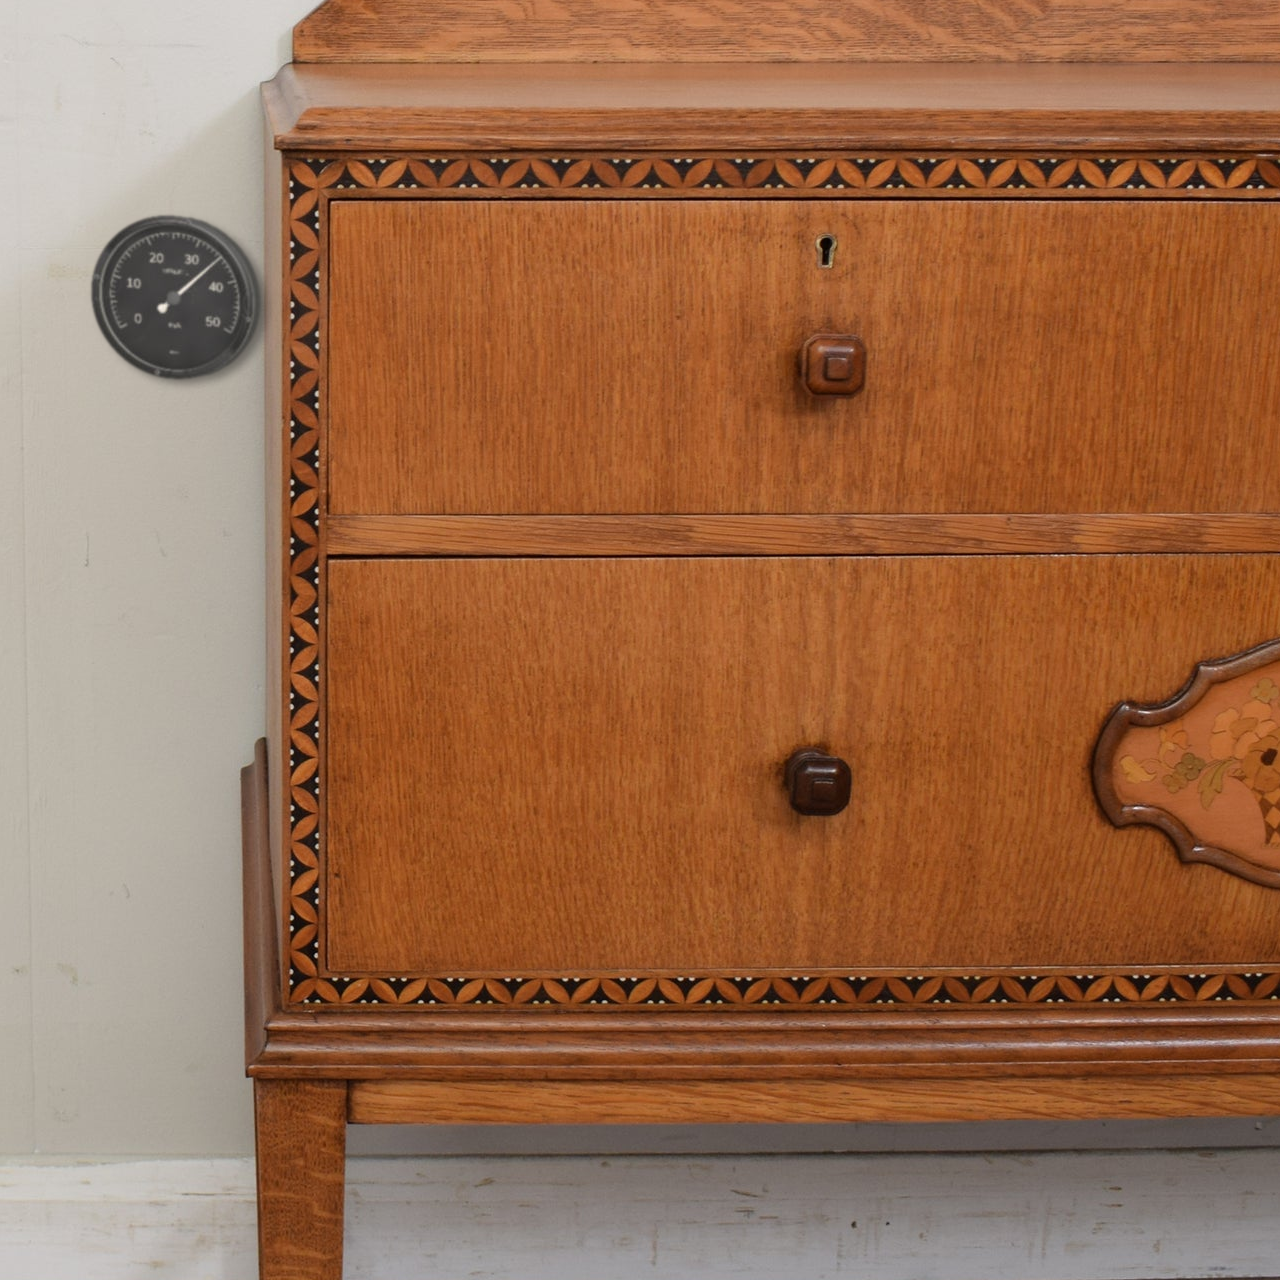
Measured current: 35 mA
